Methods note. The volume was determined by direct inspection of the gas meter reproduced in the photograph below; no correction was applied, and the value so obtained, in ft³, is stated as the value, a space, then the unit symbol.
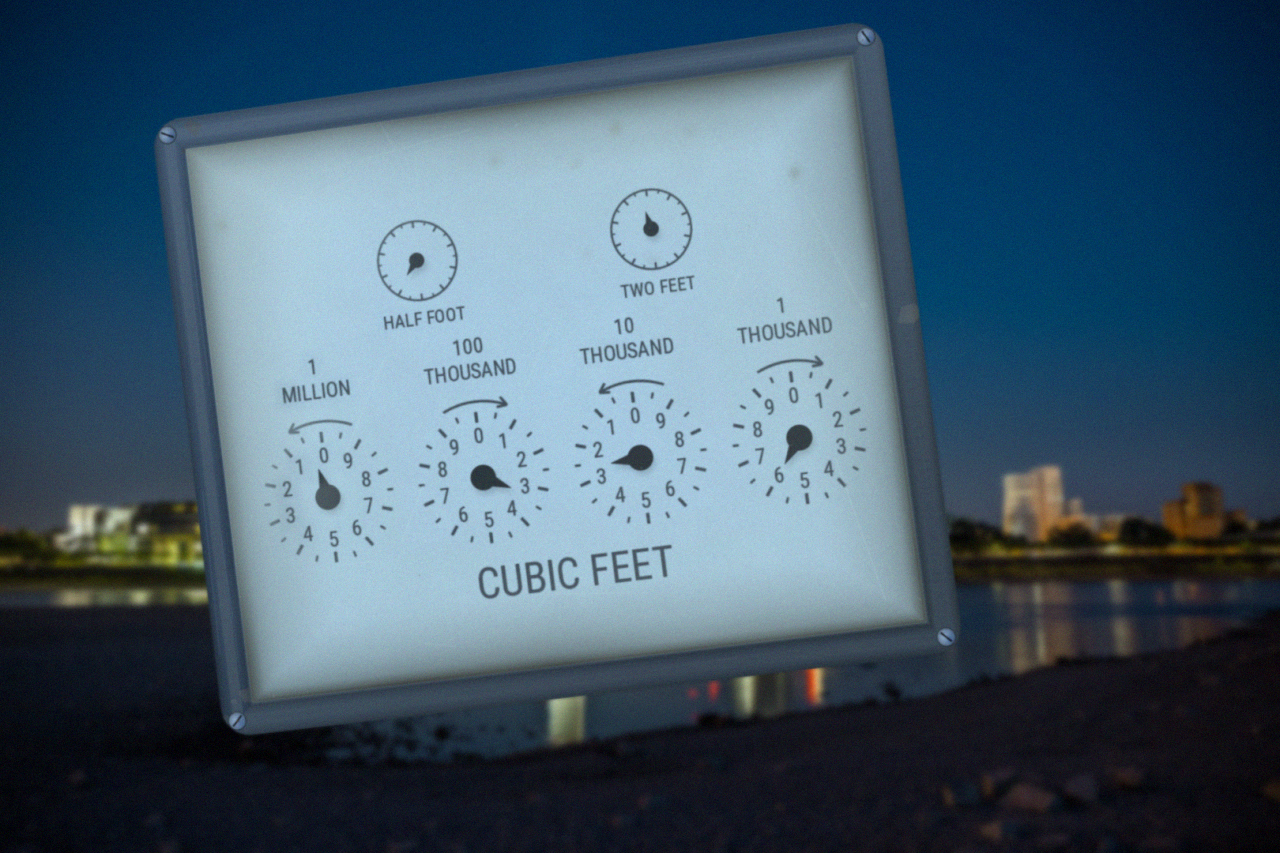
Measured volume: 32600 ft³
